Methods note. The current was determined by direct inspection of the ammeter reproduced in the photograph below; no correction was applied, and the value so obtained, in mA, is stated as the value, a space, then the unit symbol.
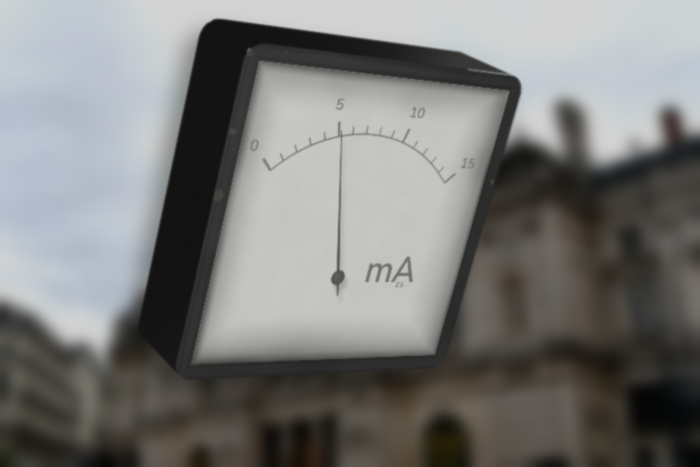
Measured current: 5 mA
